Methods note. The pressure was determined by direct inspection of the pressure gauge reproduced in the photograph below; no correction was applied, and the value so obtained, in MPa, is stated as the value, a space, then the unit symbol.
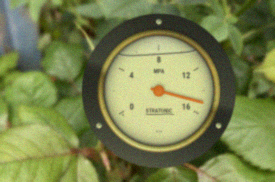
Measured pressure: 15 MPa
